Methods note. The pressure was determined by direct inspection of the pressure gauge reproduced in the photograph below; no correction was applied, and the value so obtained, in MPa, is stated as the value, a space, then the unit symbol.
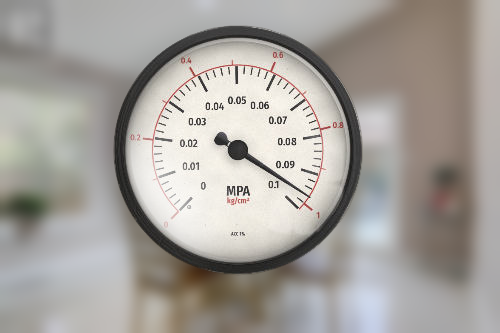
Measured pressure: 0.096 MPa
